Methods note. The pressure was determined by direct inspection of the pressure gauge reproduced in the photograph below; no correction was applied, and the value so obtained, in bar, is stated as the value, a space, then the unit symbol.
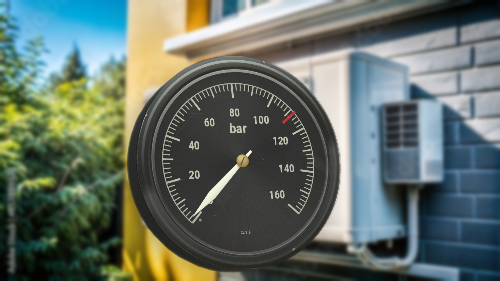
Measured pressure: 2 bar
